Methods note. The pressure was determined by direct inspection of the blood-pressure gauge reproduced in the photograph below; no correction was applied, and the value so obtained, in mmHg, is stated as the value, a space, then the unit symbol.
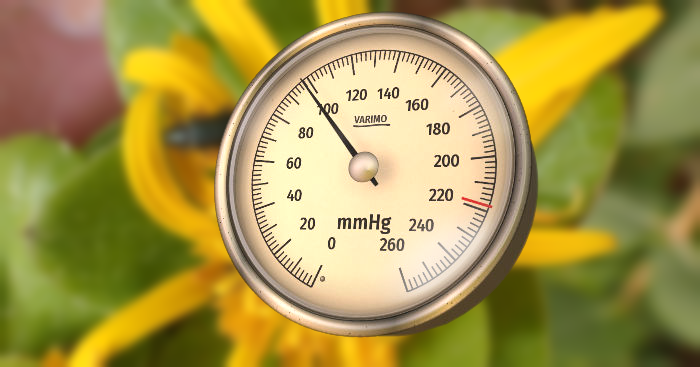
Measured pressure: 98 mmHg
